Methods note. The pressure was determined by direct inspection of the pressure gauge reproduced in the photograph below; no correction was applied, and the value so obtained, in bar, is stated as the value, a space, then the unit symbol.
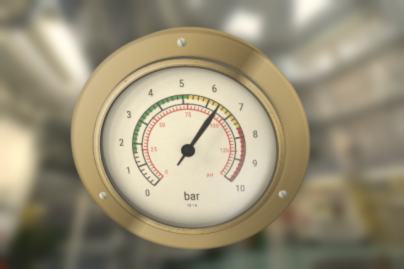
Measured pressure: 6.4 bar
